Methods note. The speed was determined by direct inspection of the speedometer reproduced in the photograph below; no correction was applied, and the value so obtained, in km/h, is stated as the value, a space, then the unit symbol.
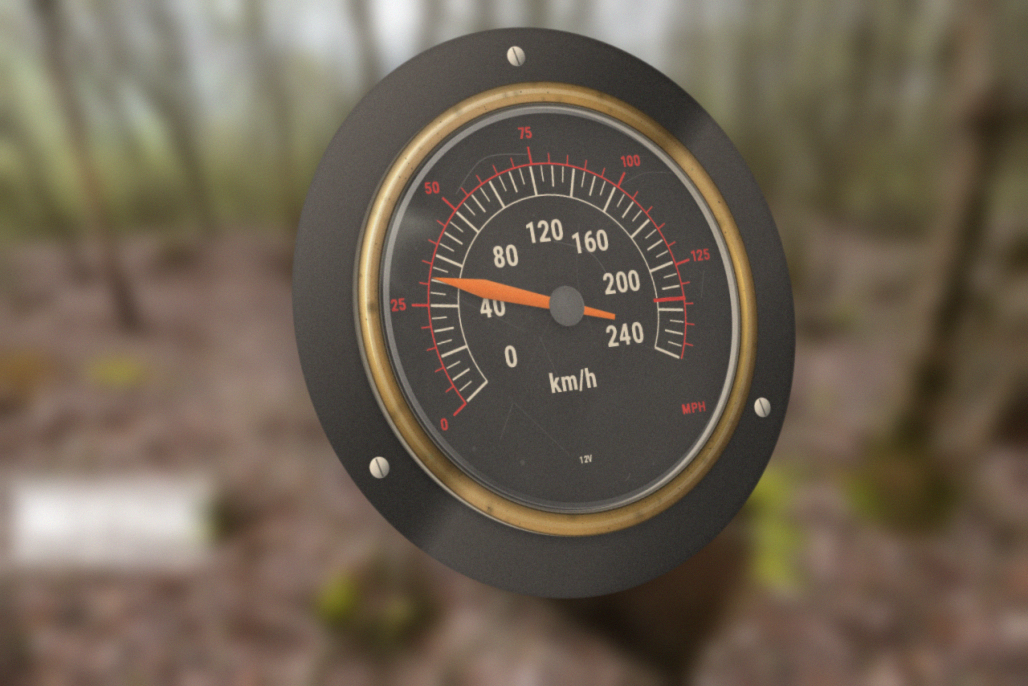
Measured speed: 50 km/h
